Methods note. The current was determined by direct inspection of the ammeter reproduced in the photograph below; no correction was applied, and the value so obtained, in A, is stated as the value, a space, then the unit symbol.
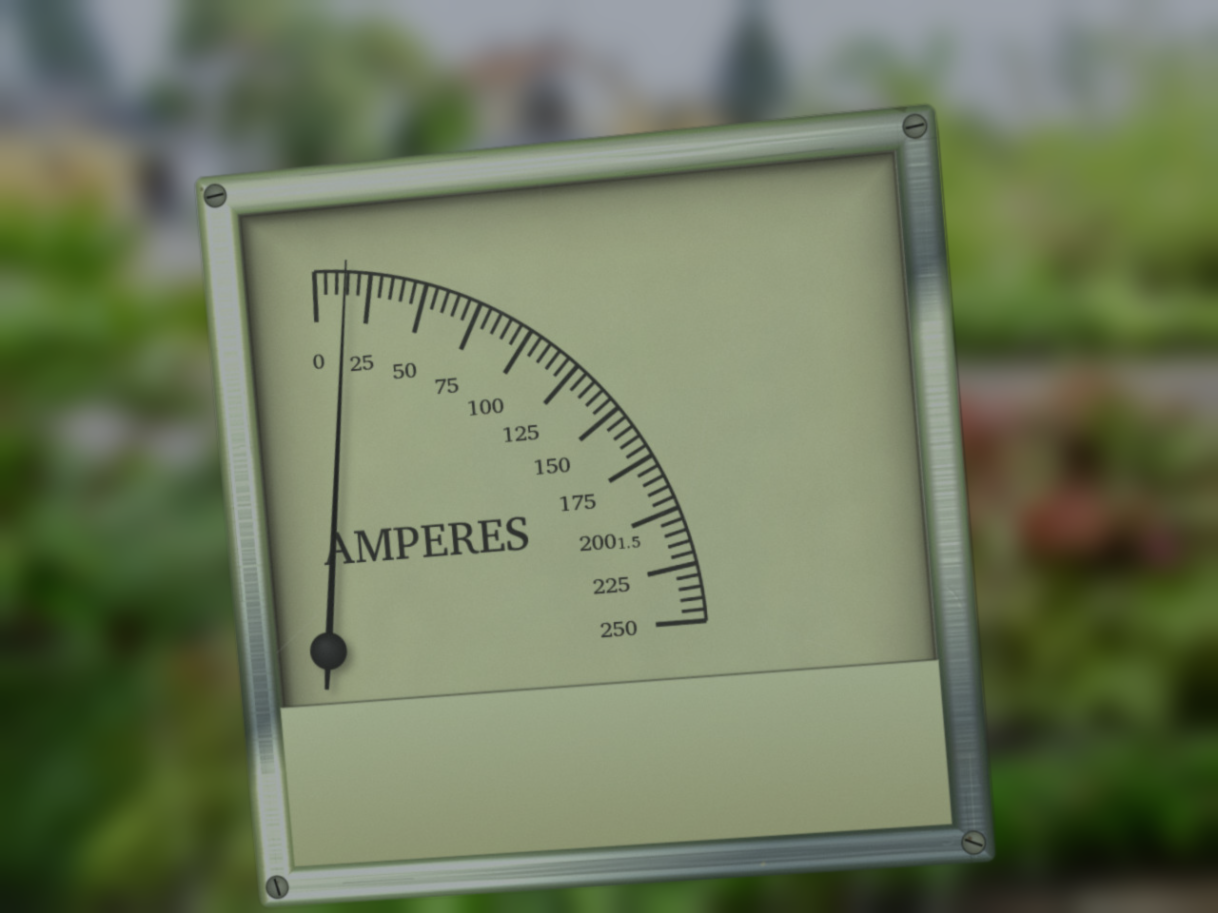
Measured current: 15 A
